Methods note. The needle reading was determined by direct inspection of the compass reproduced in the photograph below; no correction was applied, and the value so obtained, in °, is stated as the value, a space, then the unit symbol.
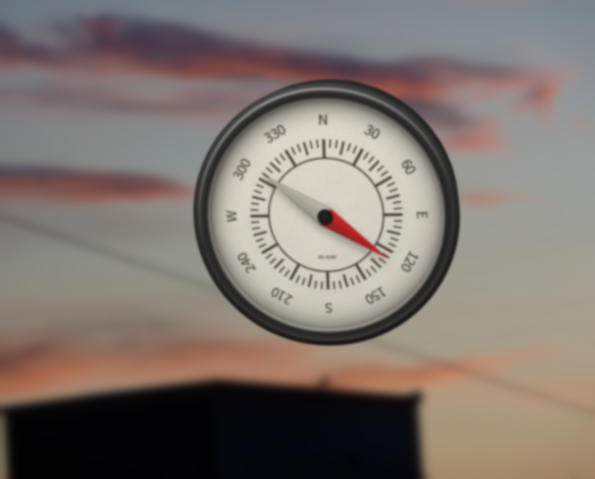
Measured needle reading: 125 °
